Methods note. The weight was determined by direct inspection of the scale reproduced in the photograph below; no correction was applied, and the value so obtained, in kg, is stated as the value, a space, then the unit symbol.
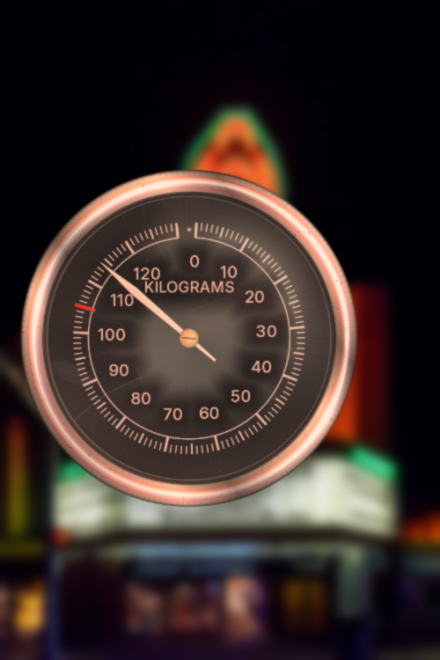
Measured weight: 114 kg
